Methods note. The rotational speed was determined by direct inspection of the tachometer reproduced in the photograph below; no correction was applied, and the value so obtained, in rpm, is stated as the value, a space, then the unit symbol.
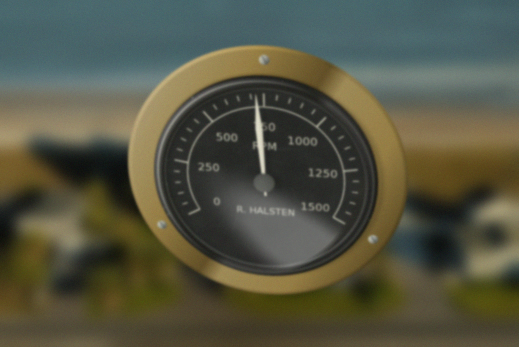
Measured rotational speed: 725 rpm
